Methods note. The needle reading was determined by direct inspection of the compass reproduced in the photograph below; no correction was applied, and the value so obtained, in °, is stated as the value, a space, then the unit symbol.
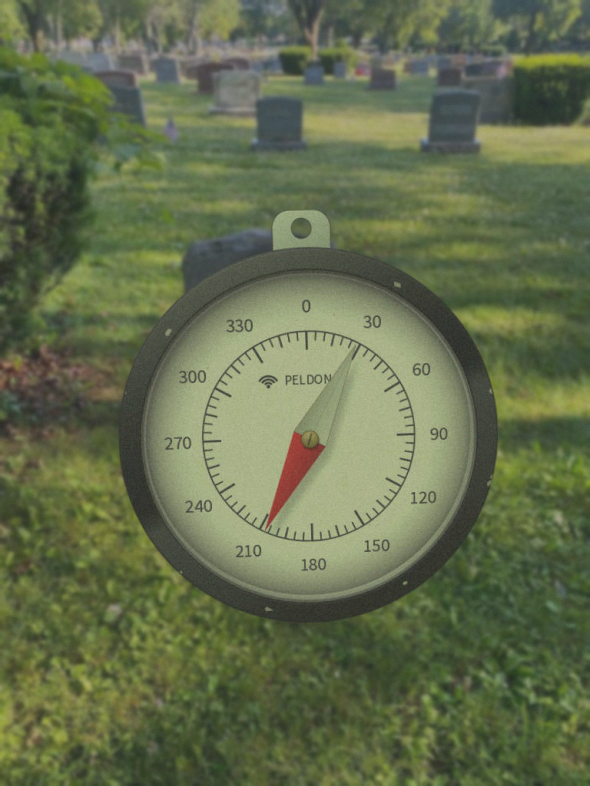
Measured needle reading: 207.5 °
